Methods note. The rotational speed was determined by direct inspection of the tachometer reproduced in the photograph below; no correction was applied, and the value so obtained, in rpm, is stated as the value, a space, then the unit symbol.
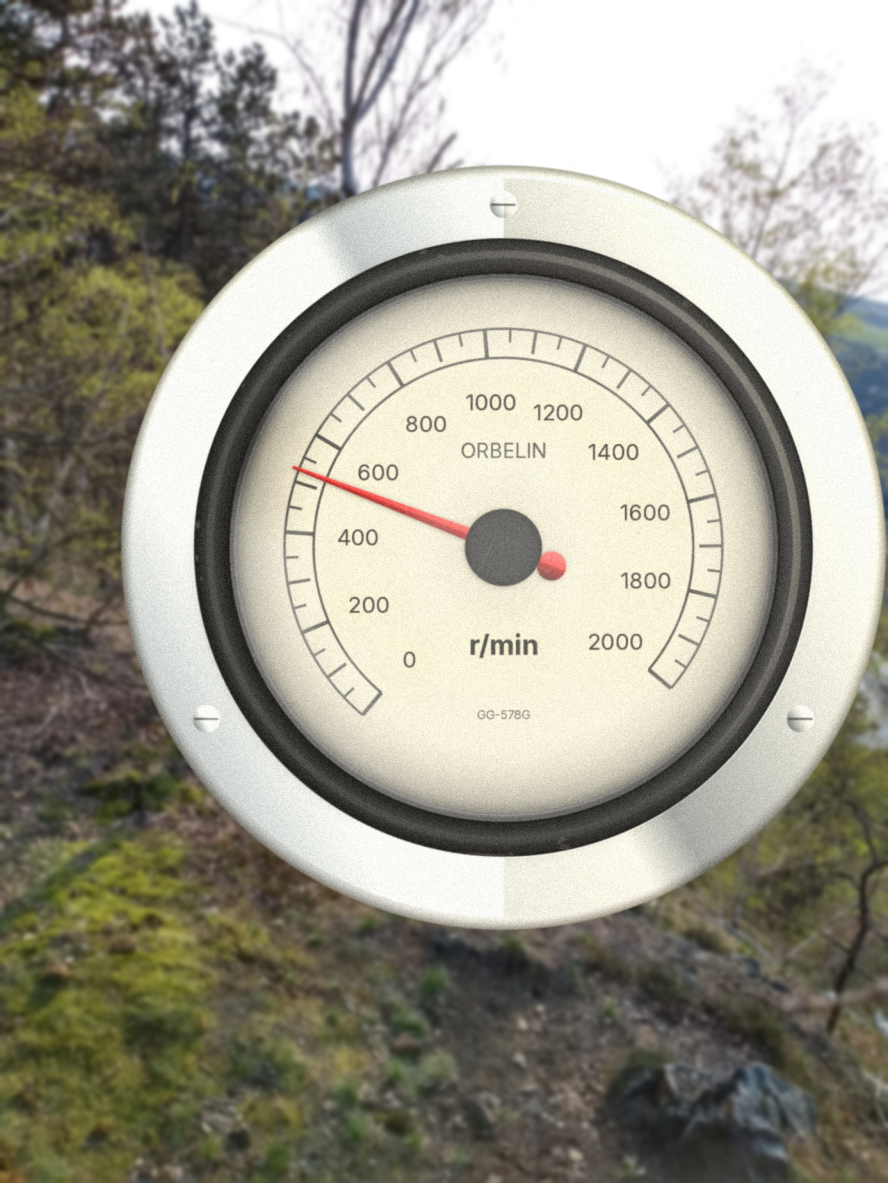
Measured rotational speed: 525 rpm
